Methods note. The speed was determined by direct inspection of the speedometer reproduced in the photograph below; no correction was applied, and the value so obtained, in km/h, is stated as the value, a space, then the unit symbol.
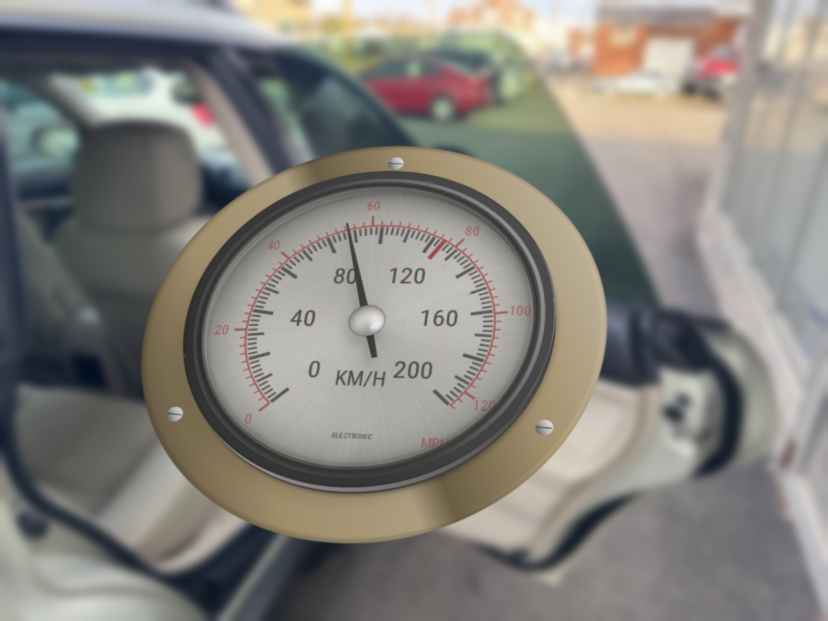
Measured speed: 88 km/h
